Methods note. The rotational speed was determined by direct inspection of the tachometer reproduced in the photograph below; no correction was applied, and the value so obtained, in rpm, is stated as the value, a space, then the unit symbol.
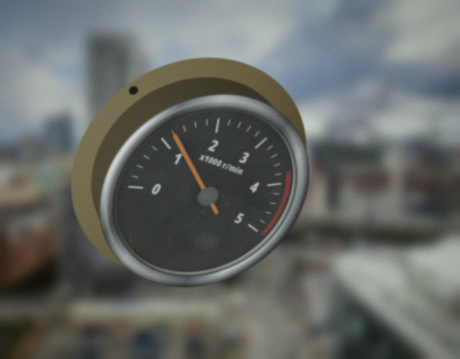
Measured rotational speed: 1200 rpm
